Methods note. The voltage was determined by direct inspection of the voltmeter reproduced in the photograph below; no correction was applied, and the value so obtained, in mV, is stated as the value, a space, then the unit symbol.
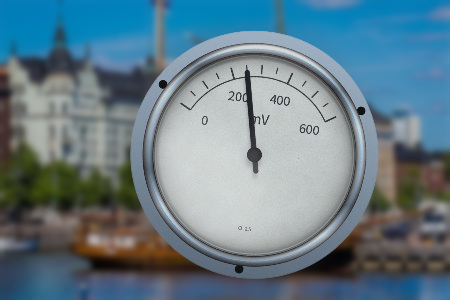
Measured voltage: 250 mV
